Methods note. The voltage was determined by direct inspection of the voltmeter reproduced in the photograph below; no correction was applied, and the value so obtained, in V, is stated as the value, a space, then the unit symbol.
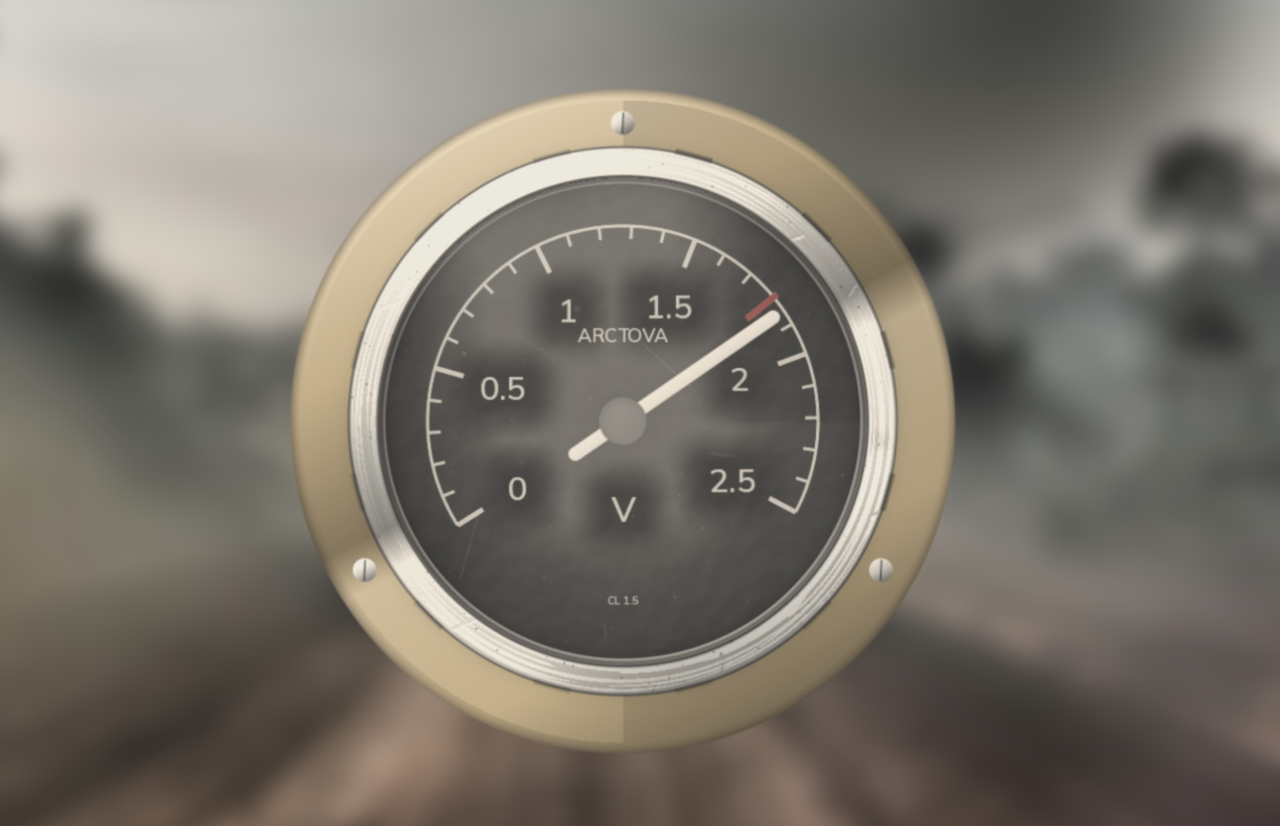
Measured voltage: 1.85 V
